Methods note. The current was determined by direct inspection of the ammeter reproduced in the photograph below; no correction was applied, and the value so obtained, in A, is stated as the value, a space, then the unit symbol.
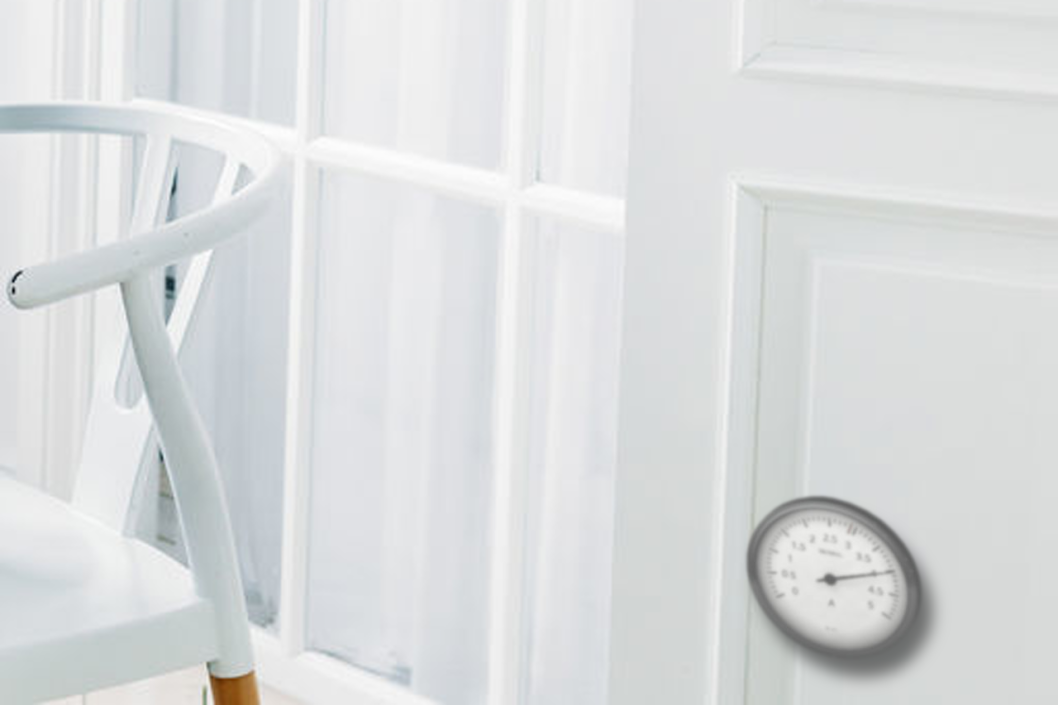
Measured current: 4 A
